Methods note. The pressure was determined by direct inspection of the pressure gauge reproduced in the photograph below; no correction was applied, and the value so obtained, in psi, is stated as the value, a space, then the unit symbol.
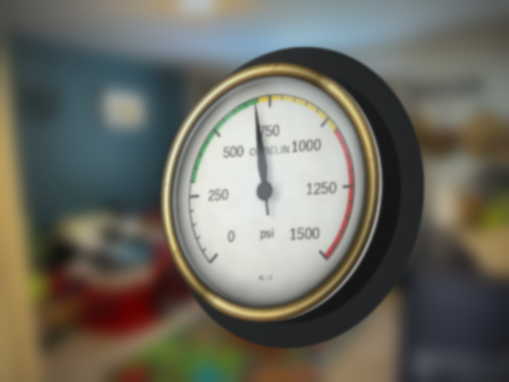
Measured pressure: 700 psi
